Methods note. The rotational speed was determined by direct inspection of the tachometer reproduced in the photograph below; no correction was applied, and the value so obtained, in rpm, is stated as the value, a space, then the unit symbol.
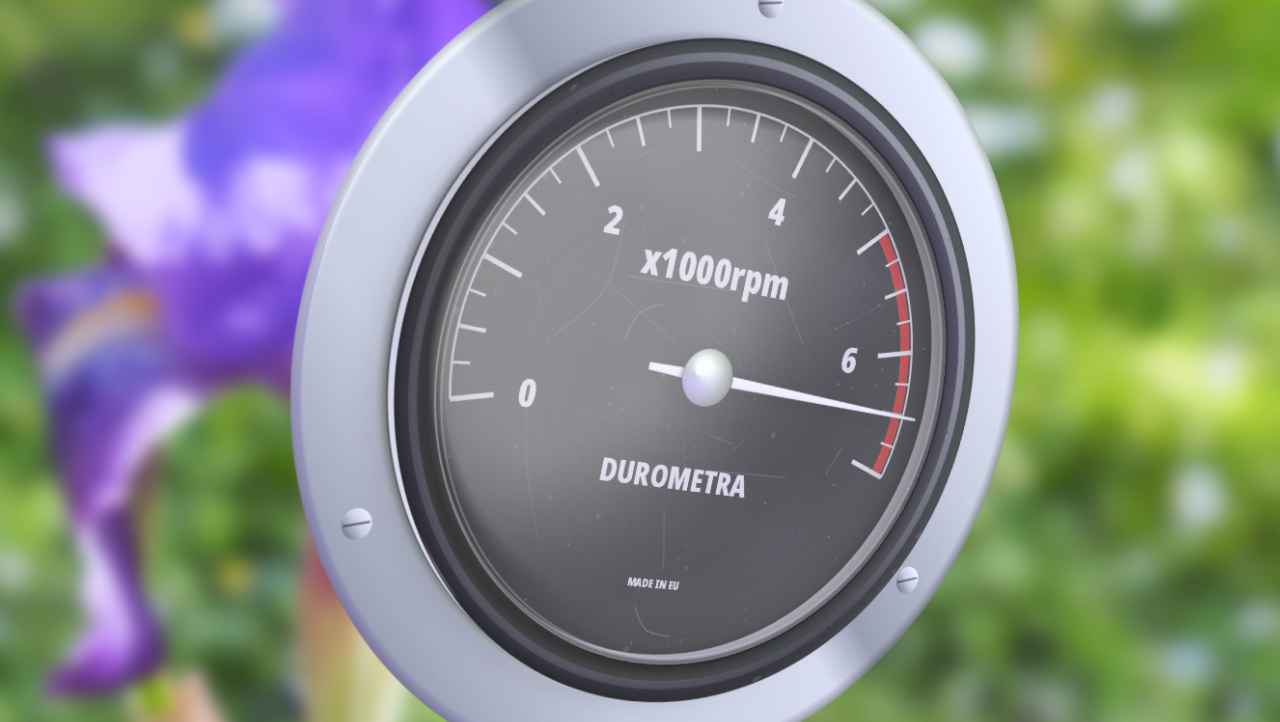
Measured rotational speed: 6500 rpm
